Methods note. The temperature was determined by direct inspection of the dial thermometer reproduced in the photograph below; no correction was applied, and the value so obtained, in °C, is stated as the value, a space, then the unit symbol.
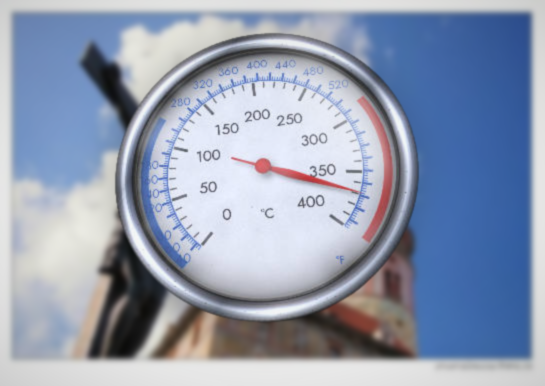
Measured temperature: 370 °C
